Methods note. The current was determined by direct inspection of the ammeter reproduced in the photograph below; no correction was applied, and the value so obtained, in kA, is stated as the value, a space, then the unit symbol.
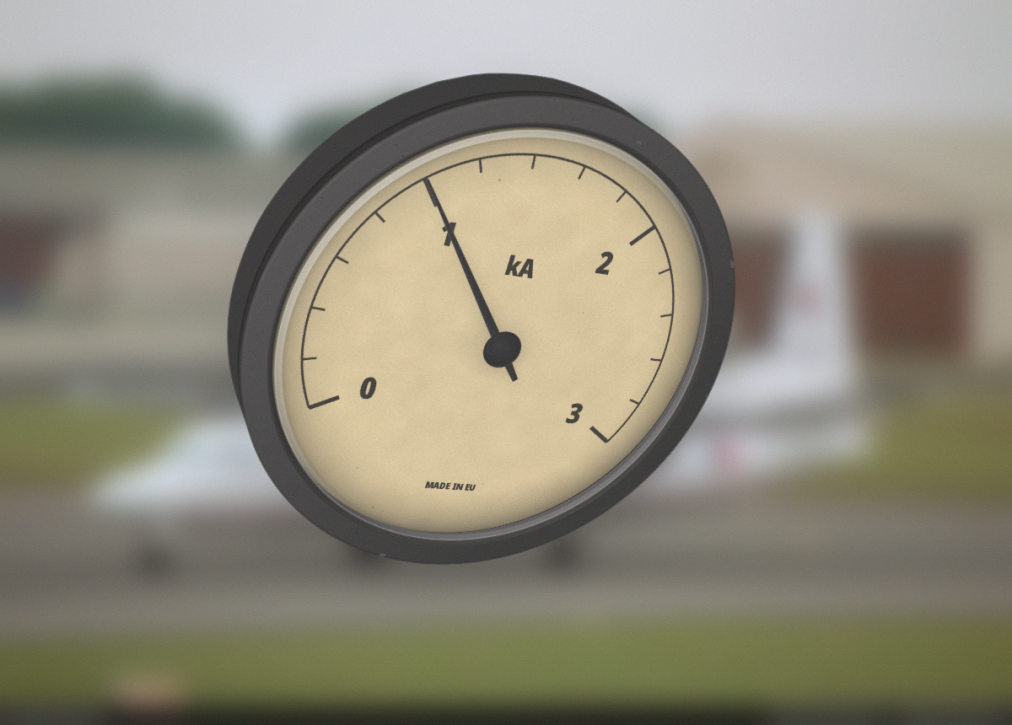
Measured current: 1 kA
